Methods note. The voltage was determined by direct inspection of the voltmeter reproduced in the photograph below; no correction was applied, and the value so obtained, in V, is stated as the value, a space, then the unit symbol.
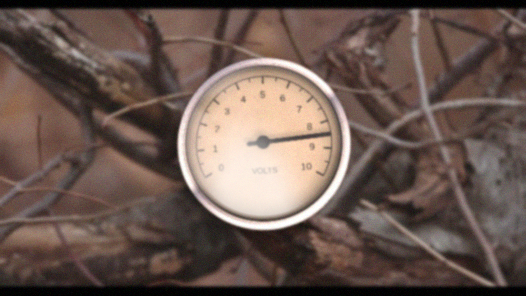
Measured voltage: 8.5 V
